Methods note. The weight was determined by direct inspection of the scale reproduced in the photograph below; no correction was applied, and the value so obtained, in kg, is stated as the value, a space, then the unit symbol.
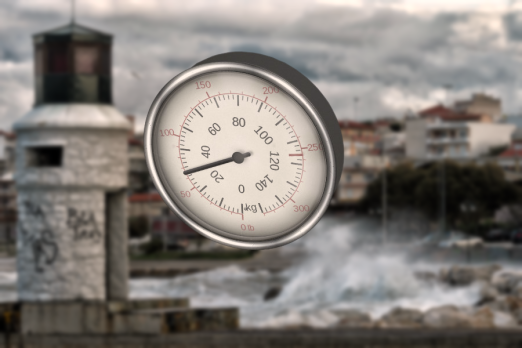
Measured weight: 30 kg
